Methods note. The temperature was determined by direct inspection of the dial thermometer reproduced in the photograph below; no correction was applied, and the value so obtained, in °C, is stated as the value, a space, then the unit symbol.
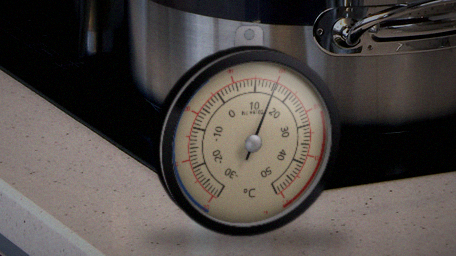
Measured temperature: 15 °C
